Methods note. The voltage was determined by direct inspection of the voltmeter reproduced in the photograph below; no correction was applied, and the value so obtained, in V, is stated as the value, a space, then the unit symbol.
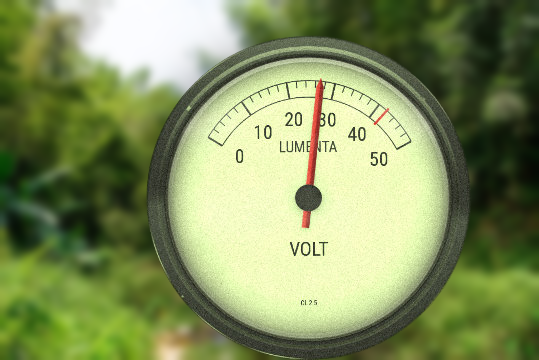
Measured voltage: 27 V
